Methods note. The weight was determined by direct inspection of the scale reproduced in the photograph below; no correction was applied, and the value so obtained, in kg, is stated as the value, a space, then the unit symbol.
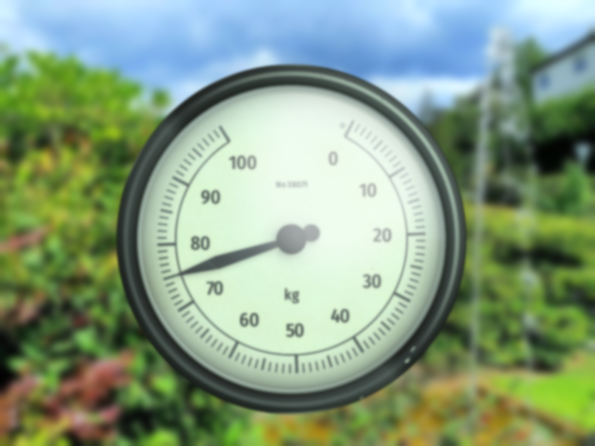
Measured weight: 75 kg
